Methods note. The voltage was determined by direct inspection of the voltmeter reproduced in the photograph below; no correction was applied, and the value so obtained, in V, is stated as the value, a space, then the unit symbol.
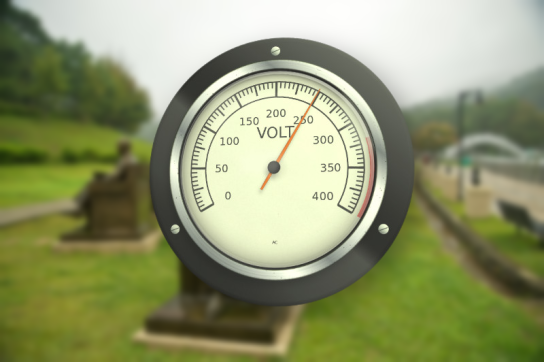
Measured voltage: 250 V
